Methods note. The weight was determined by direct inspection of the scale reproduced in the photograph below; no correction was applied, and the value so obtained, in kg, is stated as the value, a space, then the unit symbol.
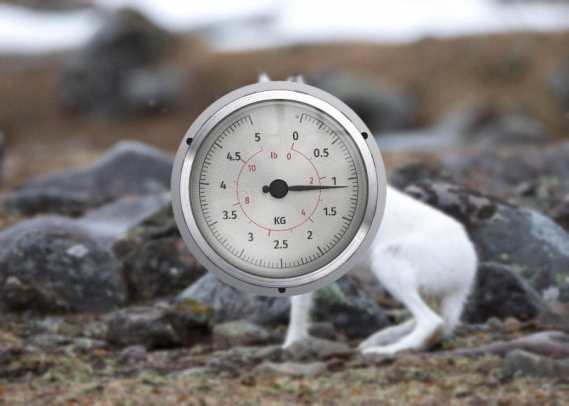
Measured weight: 1.1 kg
